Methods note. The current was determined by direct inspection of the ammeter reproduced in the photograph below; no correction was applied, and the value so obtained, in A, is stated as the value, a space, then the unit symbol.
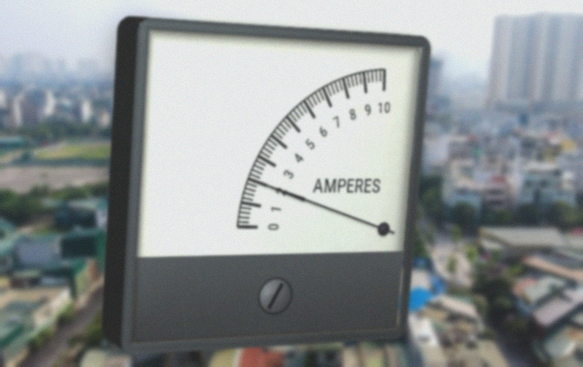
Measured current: 2 A
